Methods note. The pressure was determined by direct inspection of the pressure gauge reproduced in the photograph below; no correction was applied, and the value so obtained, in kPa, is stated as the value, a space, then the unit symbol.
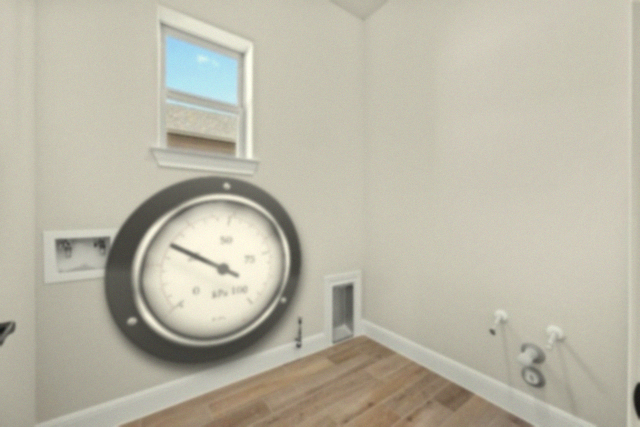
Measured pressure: 25 kPa
